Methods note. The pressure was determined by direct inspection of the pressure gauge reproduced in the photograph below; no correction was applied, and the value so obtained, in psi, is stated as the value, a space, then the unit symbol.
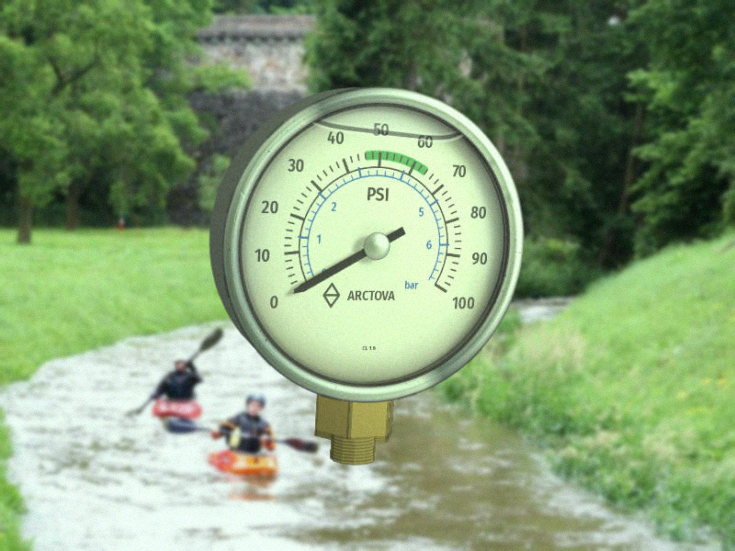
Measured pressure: 0 psi
